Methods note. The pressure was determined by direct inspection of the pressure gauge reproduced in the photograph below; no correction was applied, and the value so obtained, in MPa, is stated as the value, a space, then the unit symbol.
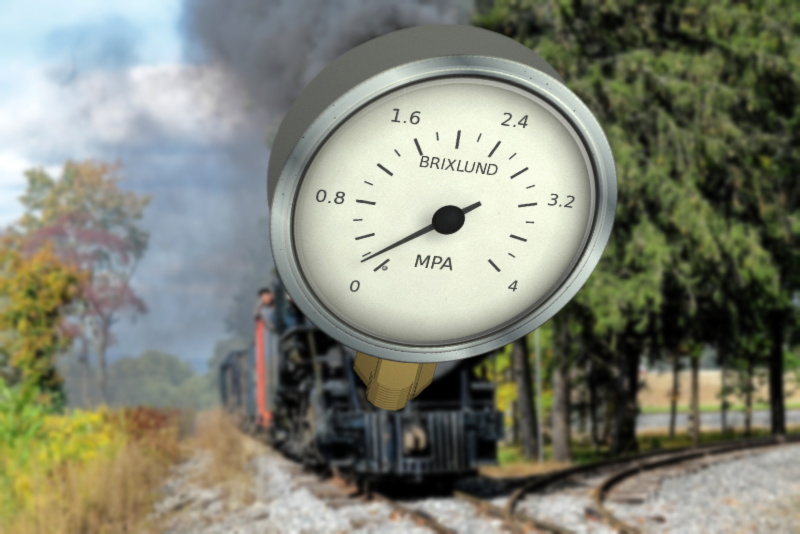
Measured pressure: 0.2 MPa
